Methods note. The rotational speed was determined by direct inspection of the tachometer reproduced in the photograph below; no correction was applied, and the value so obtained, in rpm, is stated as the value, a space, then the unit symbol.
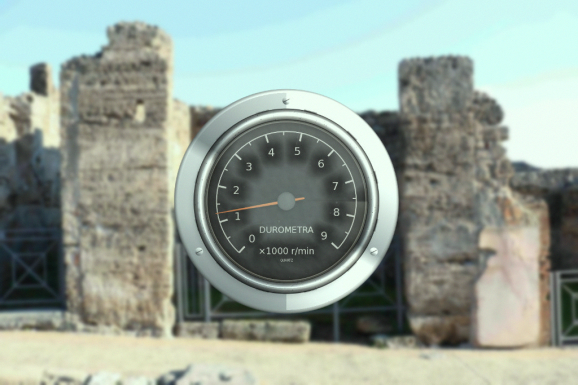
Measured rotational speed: 1250 rpm
